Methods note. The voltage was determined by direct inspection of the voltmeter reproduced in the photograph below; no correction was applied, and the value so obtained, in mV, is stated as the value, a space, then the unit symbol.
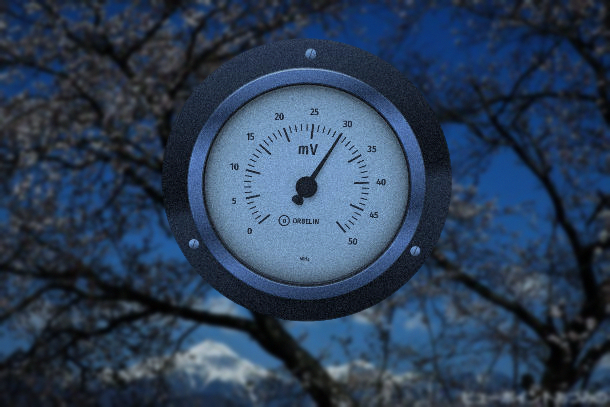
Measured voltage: 30 mV
